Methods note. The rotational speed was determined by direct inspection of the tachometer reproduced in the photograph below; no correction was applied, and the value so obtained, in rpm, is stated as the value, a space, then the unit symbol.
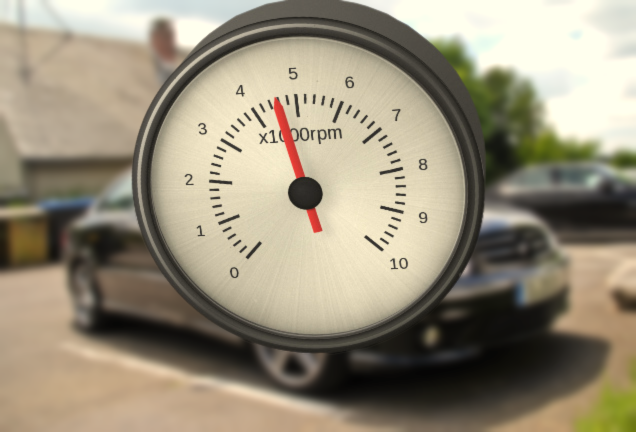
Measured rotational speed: 4600 rpm
